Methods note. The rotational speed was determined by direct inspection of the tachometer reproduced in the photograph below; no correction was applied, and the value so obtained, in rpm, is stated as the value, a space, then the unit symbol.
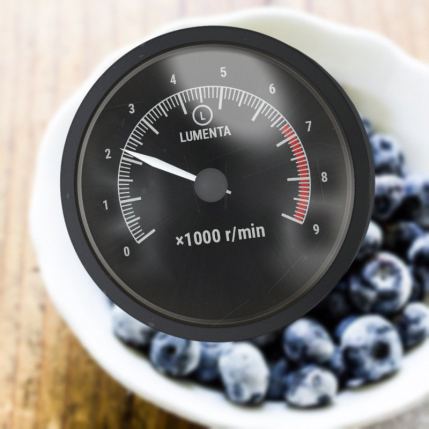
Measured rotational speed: 2200 rpm
